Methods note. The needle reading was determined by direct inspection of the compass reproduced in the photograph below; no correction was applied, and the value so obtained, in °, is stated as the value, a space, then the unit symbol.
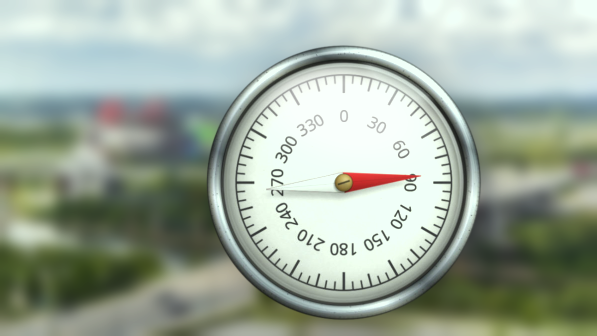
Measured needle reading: 85 °
